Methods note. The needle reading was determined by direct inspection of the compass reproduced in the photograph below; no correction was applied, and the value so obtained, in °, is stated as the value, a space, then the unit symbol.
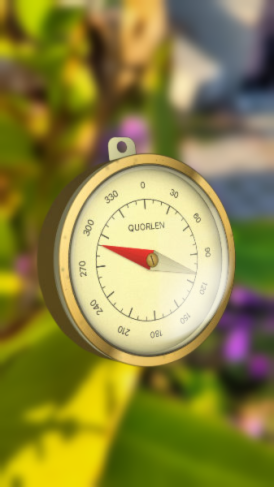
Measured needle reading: 290 °
